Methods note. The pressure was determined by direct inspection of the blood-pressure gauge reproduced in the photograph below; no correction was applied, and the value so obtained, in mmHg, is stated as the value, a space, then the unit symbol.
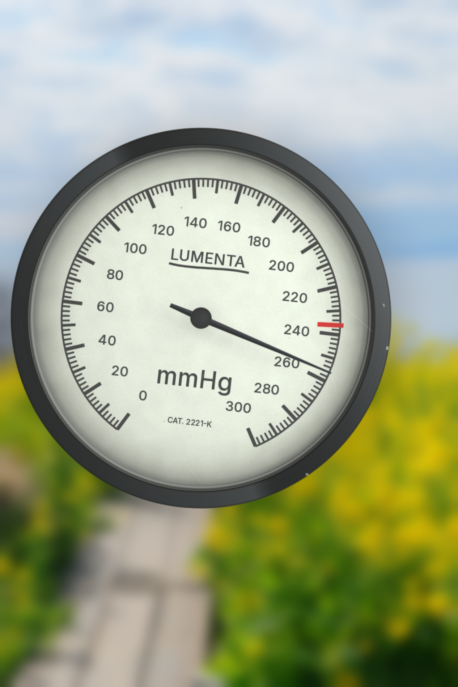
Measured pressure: 256 mmHg
